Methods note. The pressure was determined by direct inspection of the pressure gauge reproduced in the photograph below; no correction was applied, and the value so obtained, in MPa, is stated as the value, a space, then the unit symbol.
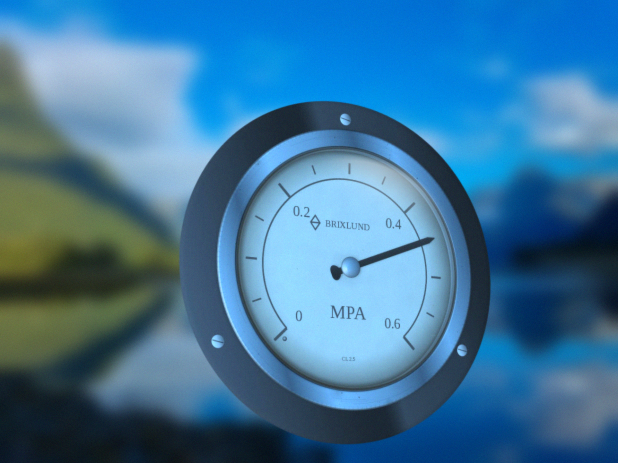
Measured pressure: 0.45 MPa
